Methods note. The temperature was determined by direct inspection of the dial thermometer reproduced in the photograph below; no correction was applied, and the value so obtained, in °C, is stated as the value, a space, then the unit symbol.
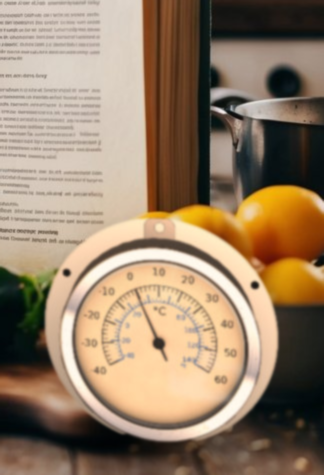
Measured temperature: 0 °C
